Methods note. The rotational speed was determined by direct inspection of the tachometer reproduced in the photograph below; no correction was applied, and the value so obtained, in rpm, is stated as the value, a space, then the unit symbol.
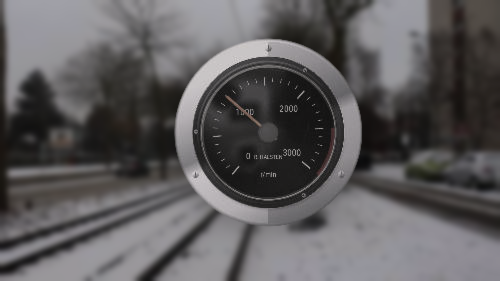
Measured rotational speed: 1000 rpm
